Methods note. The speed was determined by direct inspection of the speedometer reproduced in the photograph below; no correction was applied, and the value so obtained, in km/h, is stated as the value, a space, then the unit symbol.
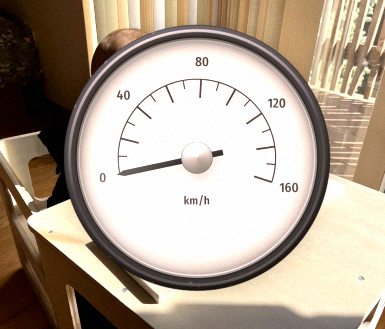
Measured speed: 0 km/h
